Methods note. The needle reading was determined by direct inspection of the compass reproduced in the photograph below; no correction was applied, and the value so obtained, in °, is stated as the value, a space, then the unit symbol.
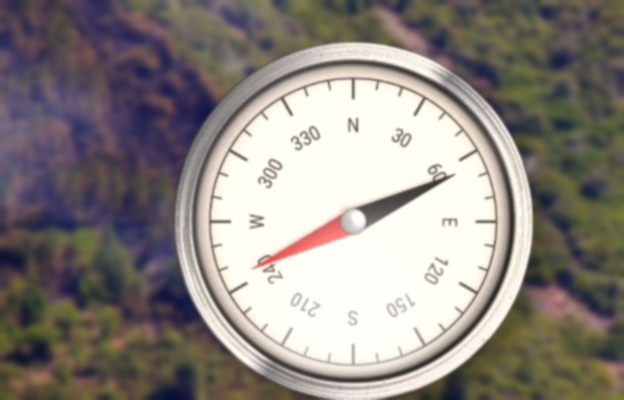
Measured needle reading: 245 °
